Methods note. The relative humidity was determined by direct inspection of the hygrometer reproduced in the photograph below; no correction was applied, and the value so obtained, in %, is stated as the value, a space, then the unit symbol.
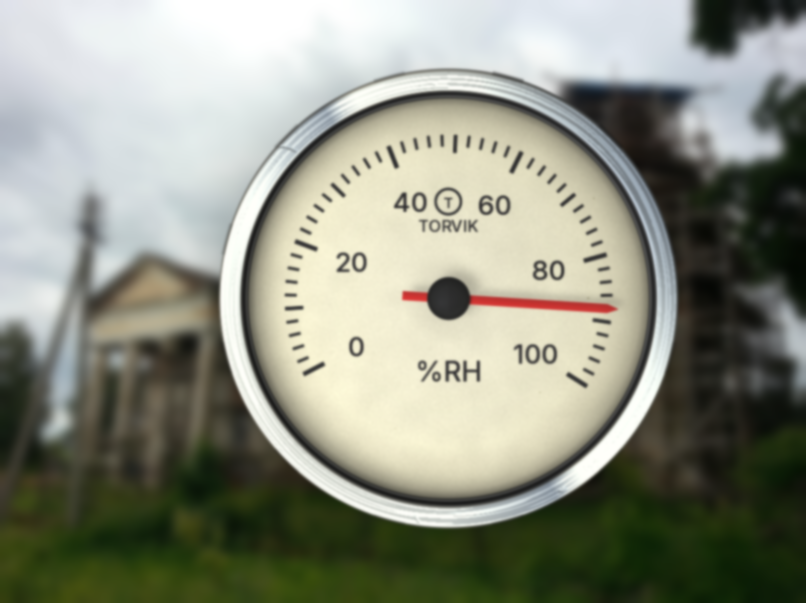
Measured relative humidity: 88 %
